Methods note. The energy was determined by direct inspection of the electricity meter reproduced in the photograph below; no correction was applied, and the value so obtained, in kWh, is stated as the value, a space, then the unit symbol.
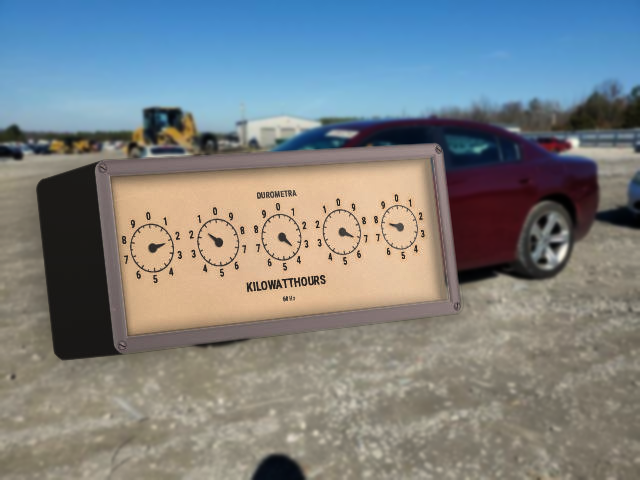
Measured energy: 21368 kWh
